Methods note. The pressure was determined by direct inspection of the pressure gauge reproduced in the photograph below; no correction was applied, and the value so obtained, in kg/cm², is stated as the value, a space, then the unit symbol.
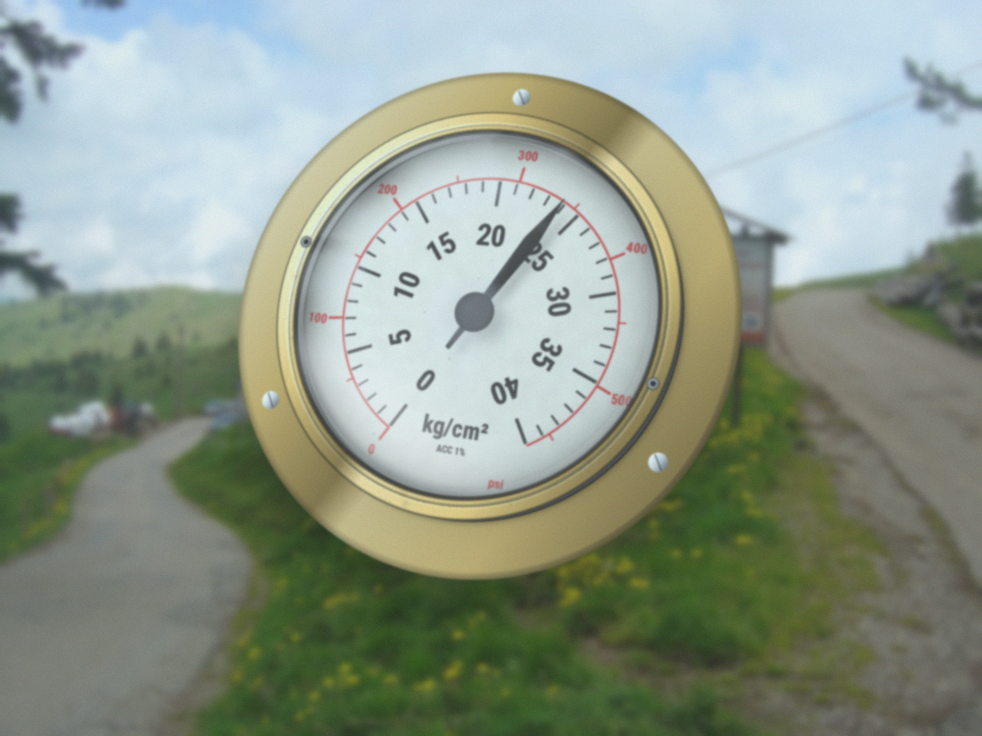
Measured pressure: 24 kg/cm²
